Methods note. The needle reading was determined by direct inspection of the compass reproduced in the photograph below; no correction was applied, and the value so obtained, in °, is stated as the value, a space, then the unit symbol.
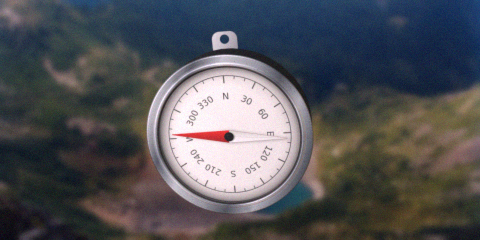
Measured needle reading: 275 °
